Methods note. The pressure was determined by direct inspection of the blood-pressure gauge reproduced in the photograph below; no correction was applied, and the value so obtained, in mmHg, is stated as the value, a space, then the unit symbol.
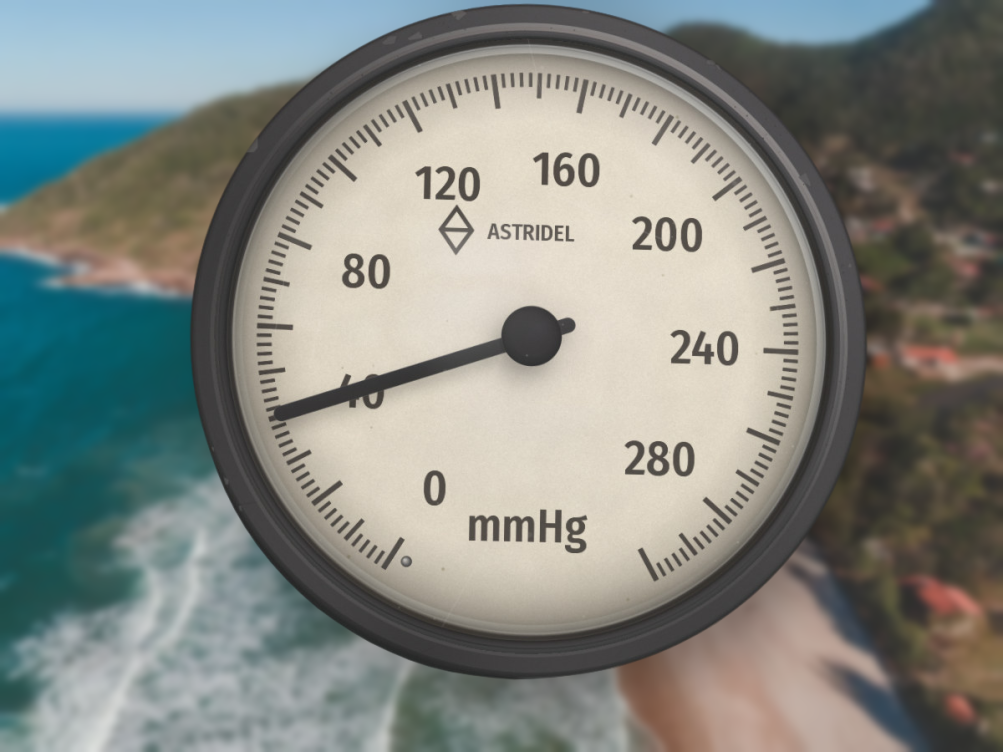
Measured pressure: 40 mmHg
